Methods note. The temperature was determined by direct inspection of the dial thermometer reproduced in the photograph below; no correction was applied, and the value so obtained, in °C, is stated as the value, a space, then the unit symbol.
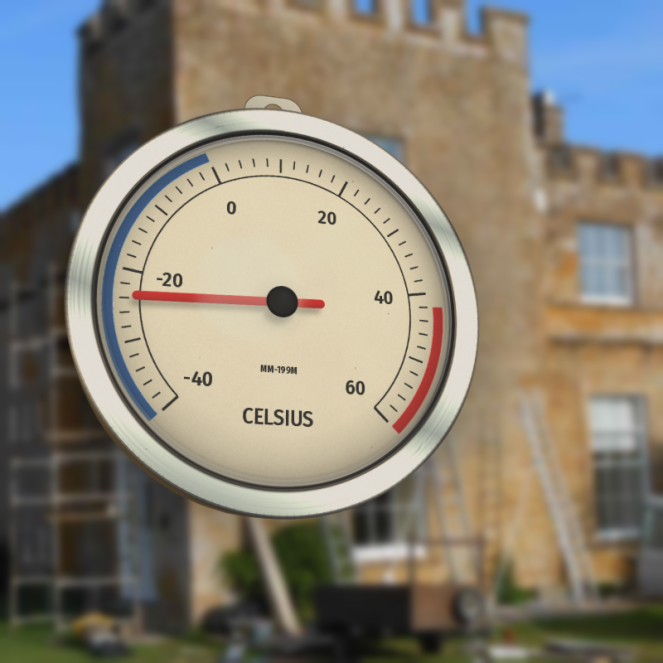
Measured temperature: -24 °C
